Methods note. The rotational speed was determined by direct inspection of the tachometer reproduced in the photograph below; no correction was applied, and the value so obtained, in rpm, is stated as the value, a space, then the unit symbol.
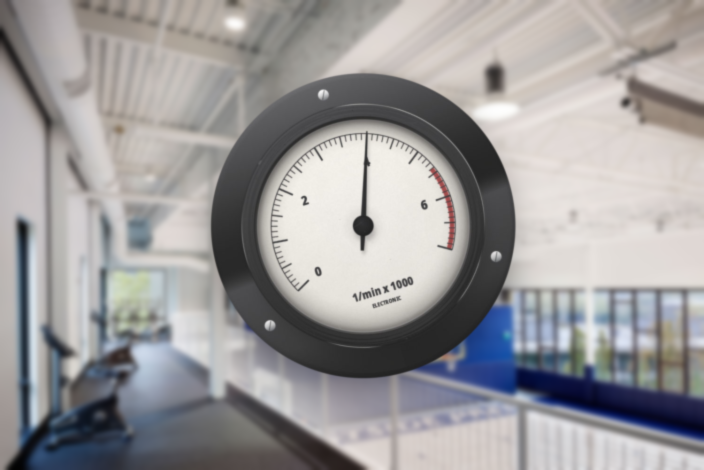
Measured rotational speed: 4000 rpm
